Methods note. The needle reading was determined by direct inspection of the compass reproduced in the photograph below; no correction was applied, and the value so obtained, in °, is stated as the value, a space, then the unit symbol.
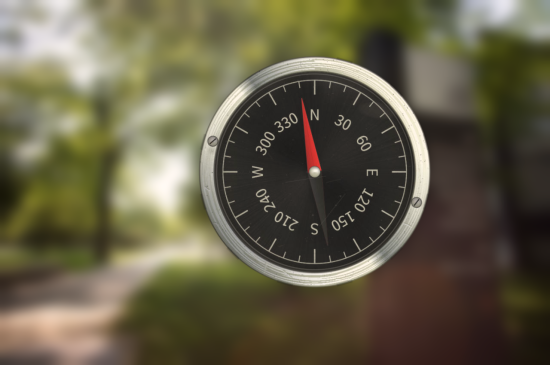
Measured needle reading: 350 °
